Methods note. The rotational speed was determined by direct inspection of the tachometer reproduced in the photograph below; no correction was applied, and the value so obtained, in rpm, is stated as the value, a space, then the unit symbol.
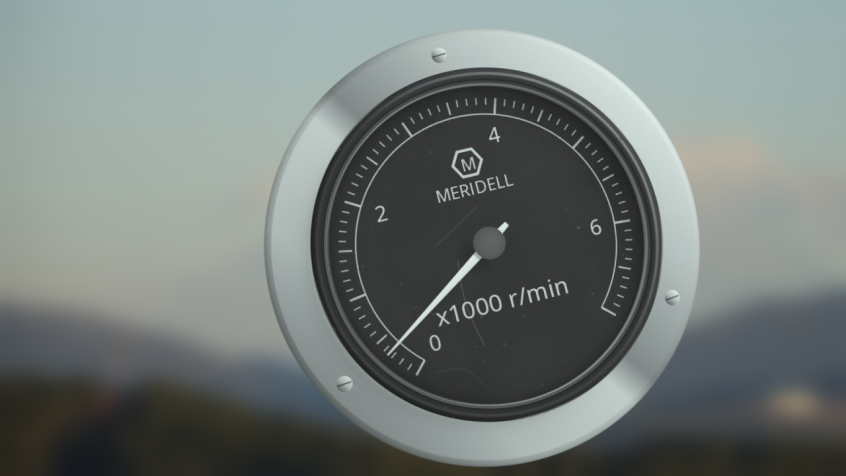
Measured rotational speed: 350 rpm
